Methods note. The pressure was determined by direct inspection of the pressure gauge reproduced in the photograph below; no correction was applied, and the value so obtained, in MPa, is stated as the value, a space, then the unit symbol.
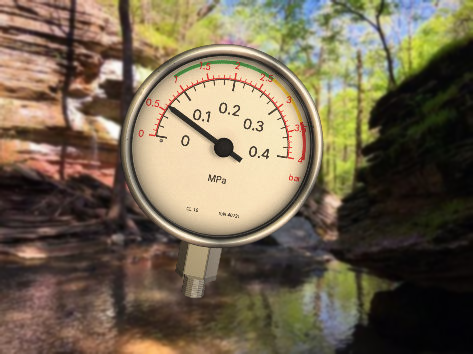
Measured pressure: 0.06 MPa
